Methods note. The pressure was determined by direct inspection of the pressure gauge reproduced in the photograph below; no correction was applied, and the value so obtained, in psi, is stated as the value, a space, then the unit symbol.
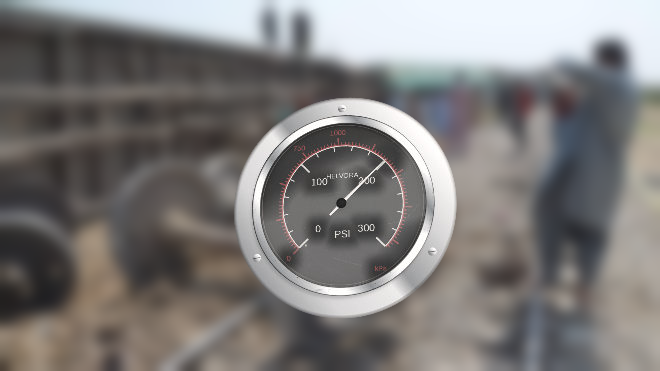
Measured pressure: 200 psi
